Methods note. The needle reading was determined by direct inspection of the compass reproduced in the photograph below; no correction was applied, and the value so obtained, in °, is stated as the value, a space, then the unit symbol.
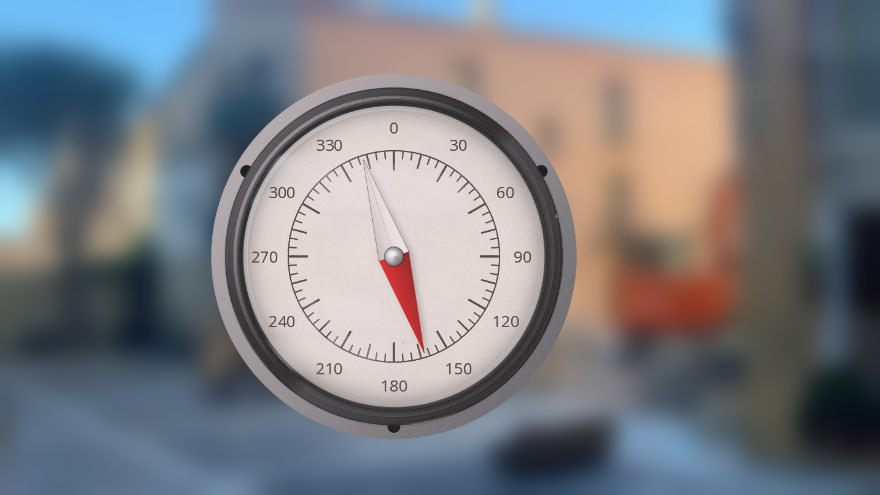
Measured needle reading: 162.5 °
